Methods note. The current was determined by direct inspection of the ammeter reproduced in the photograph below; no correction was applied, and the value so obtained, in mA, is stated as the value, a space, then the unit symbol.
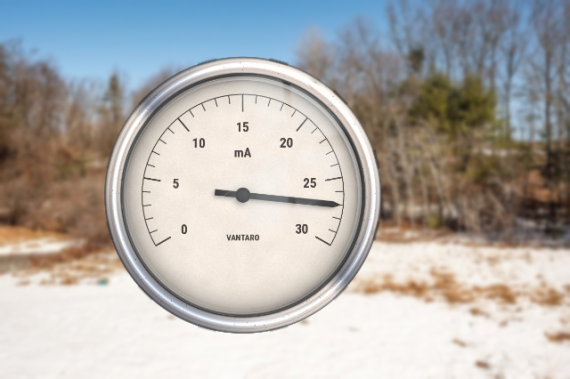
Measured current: 27 mA
